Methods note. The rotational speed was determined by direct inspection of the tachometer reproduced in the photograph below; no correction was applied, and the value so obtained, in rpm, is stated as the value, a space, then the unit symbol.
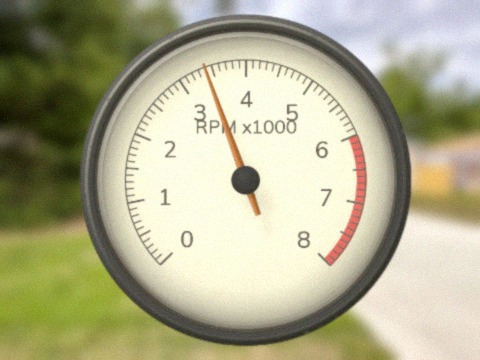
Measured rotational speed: 3400 rpm
